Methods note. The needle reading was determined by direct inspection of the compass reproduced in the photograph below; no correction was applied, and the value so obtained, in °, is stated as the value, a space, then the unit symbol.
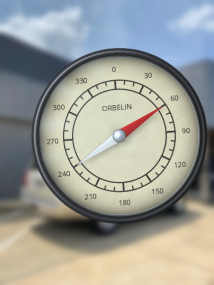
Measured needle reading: 60 °
